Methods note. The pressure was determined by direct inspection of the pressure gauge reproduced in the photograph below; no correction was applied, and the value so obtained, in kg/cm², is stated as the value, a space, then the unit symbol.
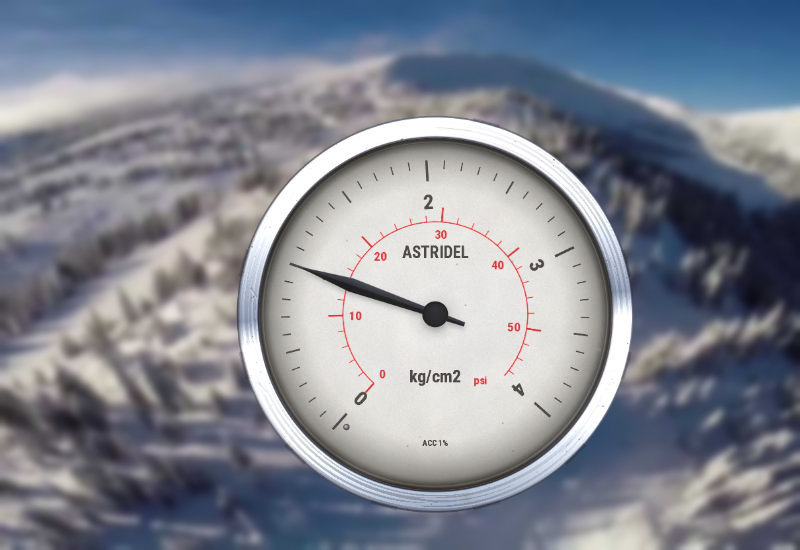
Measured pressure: 1 kg/cm²
